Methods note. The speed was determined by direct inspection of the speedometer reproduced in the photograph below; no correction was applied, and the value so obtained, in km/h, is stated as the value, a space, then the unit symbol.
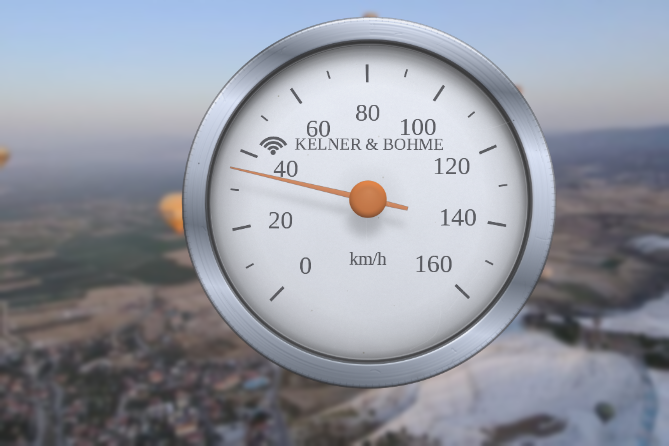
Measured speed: 35 km/h
